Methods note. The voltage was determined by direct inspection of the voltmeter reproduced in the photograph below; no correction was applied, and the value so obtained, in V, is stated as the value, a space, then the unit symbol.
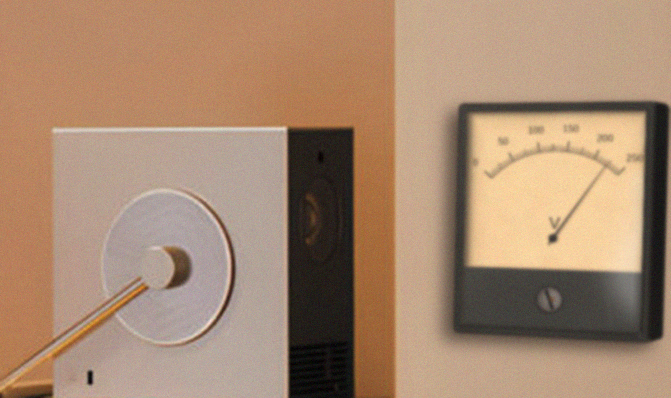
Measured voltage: 225 V
